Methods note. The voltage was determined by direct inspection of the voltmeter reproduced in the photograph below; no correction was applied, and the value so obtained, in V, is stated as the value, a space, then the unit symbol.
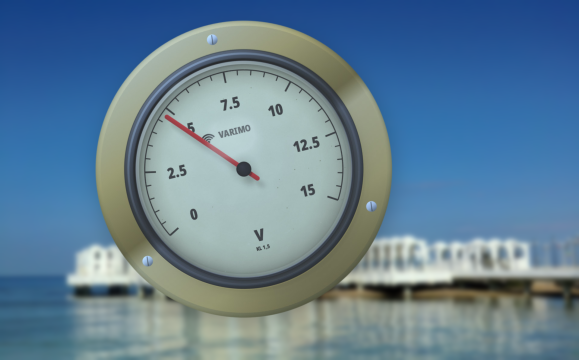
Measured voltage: 4.75 V
